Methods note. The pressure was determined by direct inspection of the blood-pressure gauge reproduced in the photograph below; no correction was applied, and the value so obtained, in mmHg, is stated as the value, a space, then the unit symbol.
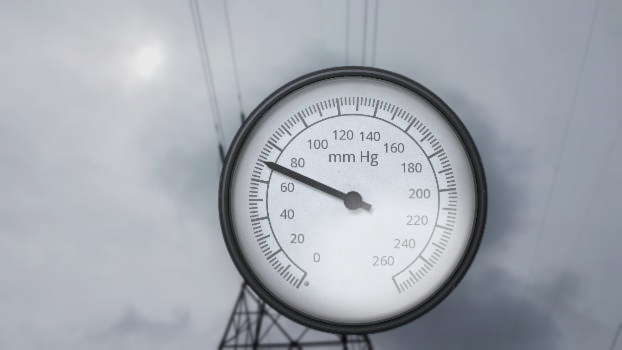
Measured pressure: 70 mmHg
